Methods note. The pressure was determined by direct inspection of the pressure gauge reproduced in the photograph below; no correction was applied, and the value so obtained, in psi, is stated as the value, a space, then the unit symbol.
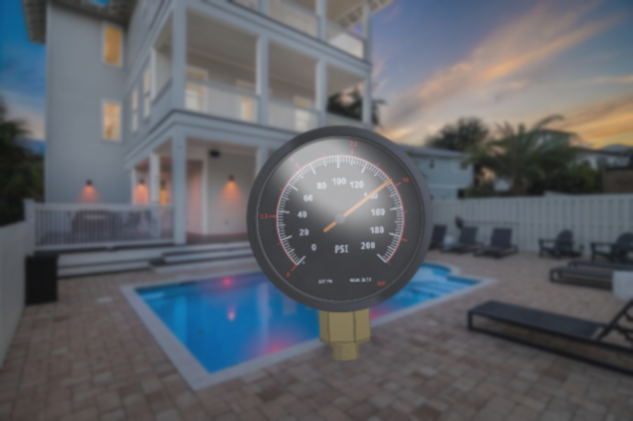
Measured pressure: 140 psi
